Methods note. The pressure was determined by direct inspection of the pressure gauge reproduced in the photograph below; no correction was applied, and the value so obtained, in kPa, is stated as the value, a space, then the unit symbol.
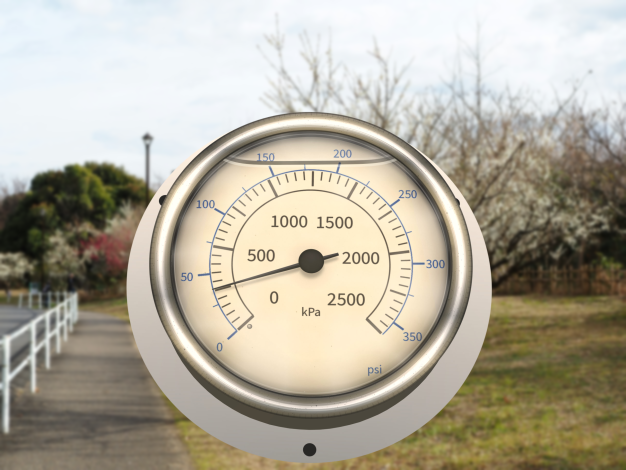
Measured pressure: 250 kPa
